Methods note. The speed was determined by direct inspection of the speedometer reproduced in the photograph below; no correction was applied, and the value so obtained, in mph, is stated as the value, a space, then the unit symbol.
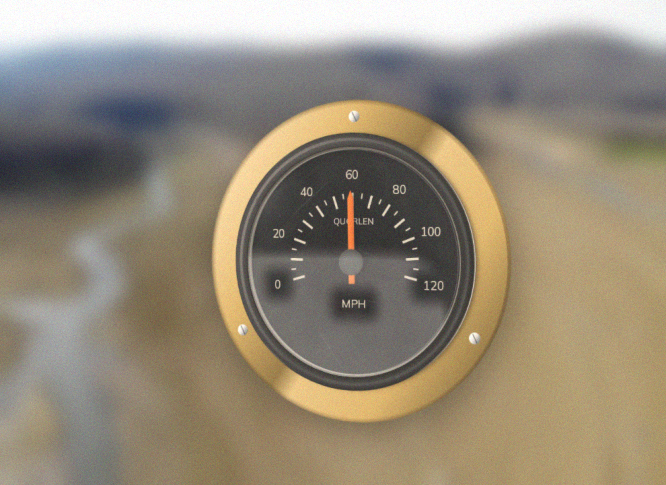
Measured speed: 60 mph
